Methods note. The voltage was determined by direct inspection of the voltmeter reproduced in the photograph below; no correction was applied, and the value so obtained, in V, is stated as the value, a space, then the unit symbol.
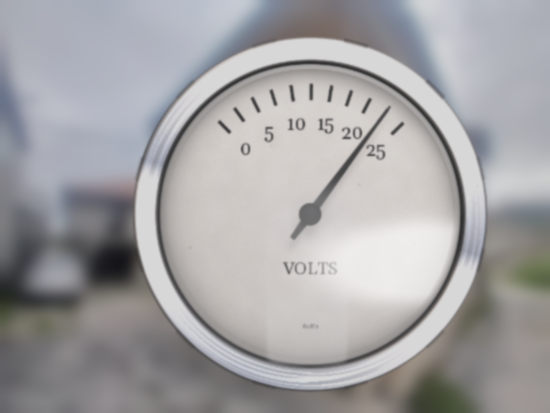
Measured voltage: 22.5 V
